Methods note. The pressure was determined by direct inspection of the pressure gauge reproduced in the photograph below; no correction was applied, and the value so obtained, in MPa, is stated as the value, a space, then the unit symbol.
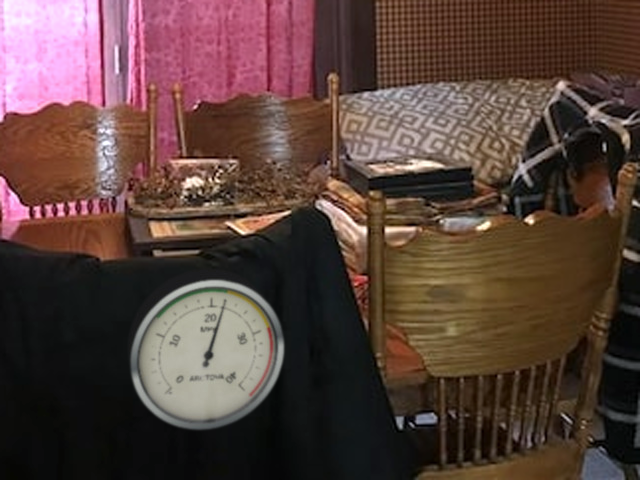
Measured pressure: 22 MPa
